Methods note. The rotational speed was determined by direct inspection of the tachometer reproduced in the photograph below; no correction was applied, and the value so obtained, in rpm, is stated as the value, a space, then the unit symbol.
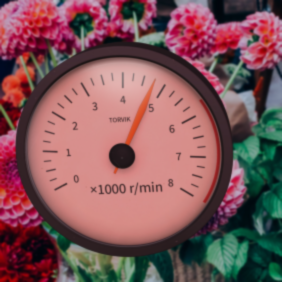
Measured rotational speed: 4750 rpm
